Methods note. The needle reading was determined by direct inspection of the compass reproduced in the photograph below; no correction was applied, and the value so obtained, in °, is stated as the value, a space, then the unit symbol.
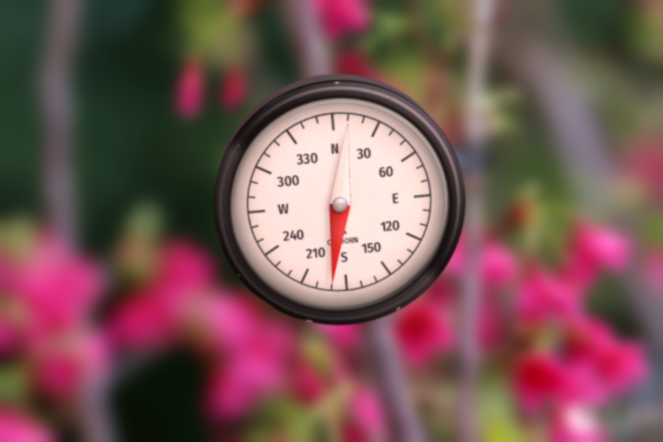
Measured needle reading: 190 °
